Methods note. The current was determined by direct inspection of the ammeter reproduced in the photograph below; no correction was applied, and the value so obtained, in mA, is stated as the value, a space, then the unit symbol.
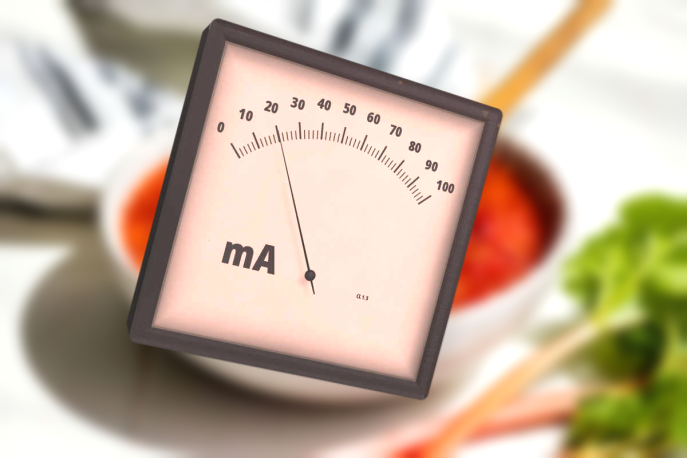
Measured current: 20 mA
